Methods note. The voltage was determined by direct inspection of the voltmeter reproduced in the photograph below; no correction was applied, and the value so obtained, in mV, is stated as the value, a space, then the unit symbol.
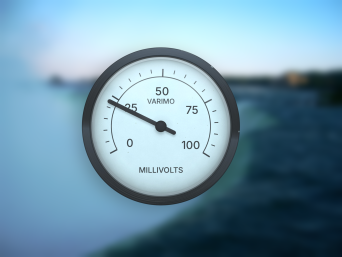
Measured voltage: 22.5 mV
